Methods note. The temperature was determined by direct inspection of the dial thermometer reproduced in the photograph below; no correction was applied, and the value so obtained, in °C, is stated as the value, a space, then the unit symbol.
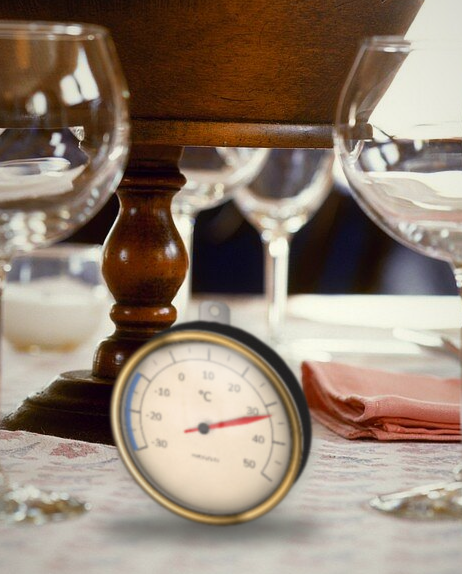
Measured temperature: 32.5 °C
